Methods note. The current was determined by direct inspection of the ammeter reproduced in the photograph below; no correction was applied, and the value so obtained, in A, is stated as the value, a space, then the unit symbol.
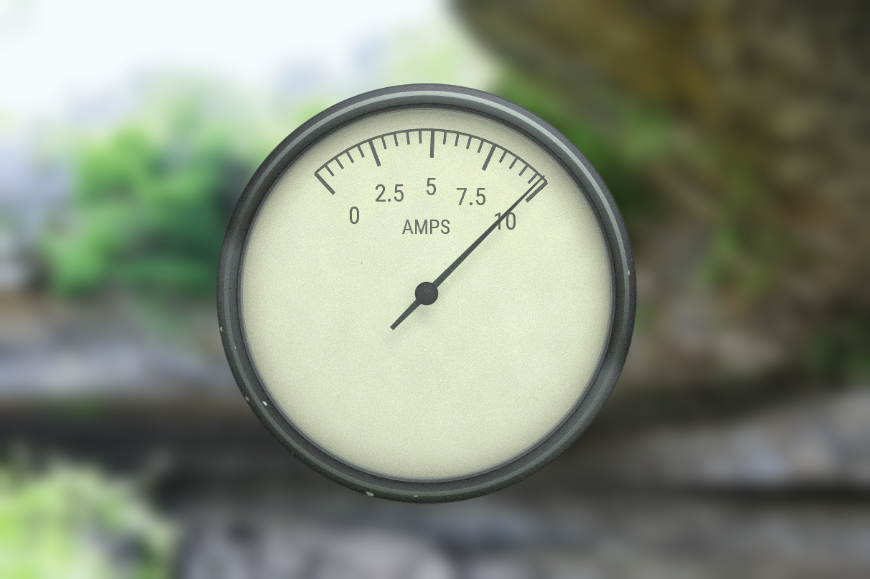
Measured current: 9.75 A
